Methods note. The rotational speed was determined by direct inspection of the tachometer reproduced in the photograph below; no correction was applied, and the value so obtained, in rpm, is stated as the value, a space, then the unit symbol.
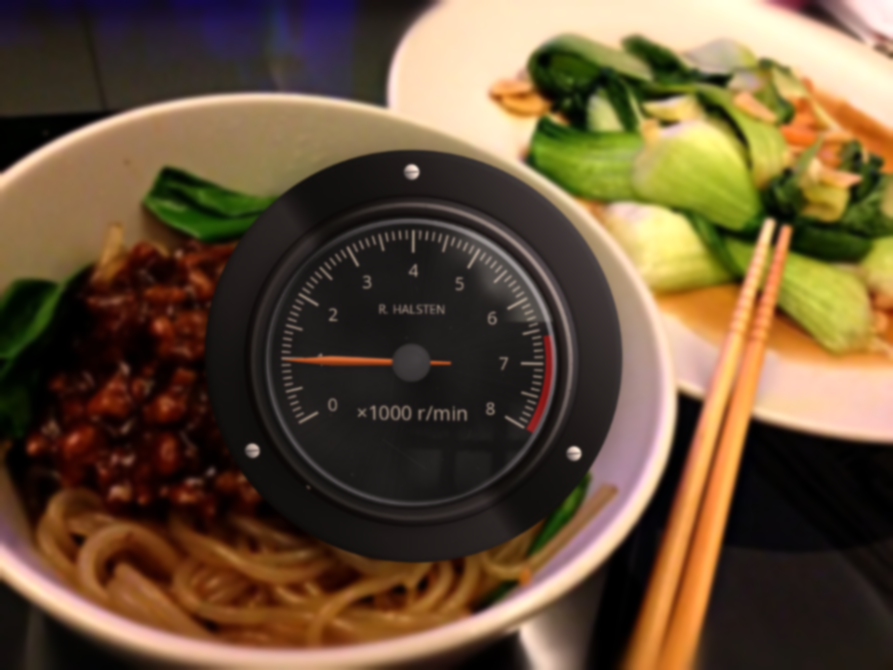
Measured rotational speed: 1000 rpm
